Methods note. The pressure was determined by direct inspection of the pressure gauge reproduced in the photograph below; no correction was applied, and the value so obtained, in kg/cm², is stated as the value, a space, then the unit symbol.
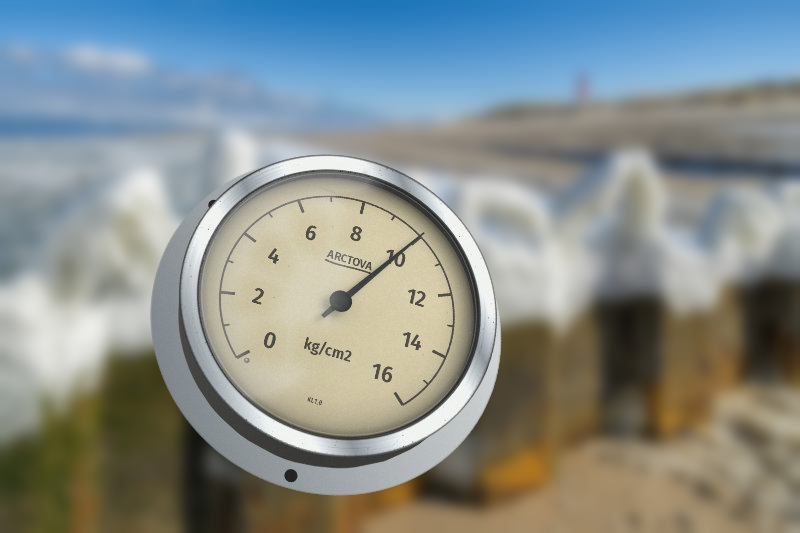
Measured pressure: 10 kg/cm²
